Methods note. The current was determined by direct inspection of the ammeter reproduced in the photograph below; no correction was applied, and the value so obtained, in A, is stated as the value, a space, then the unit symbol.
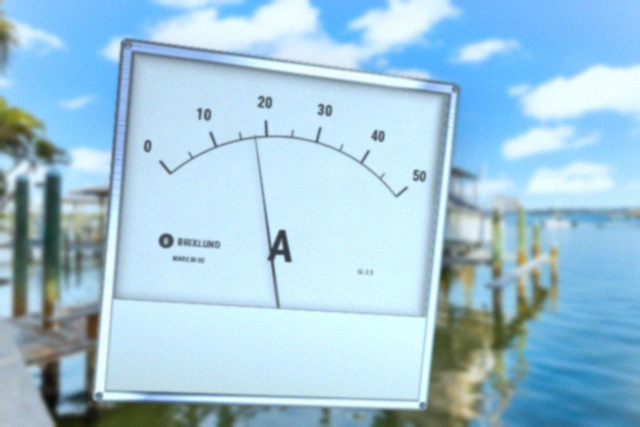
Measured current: 17.5 A
